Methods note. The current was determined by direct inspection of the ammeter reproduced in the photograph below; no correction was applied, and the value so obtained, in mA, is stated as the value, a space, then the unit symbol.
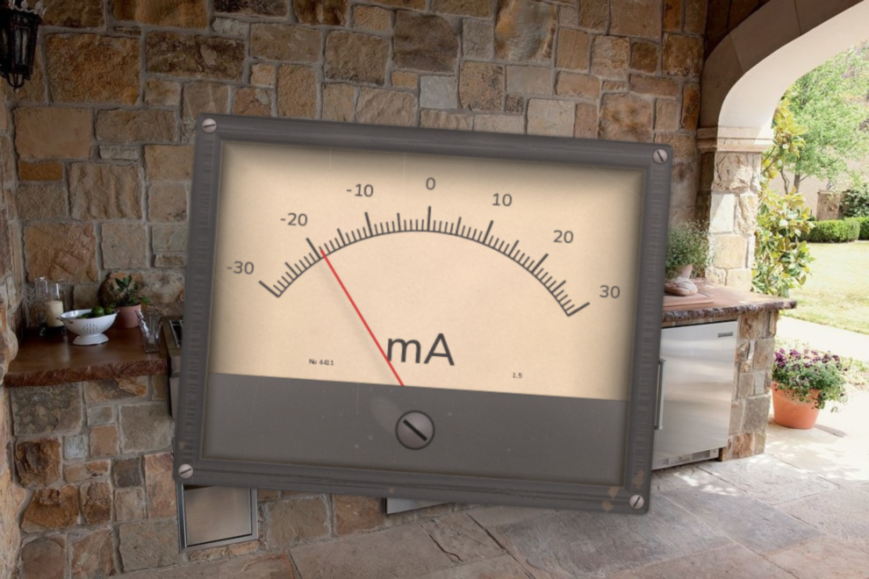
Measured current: -19 mA
